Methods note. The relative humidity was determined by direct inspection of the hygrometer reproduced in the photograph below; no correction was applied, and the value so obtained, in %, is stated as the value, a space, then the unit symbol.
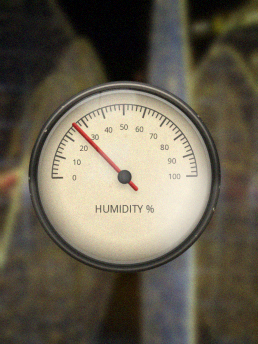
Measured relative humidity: 26 %
